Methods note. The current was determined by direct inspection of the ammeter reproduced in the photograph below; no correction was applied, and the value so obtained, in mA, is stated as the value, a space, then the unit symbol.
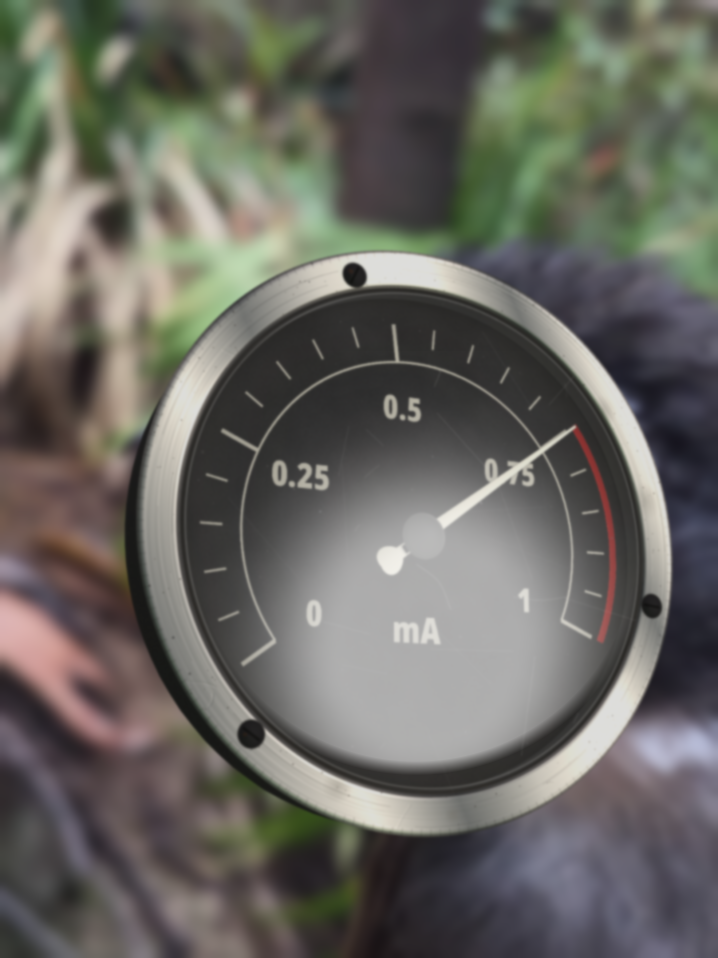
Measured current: 0.75 mA
